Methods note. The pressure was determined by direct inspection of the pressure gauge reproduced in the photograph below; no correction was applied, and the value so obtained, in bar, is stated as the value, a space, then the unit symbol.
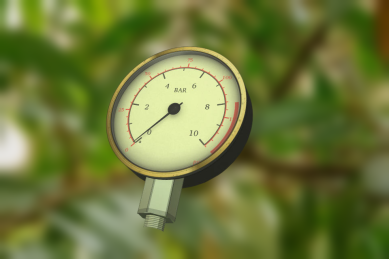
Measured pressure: 0 bar
